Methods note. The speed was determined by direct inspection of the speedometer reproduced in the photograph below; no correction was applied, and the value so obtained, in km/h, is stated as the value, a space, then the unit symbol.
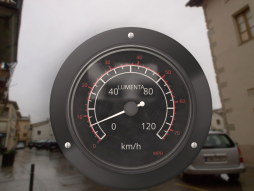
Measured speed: 10 km/h
